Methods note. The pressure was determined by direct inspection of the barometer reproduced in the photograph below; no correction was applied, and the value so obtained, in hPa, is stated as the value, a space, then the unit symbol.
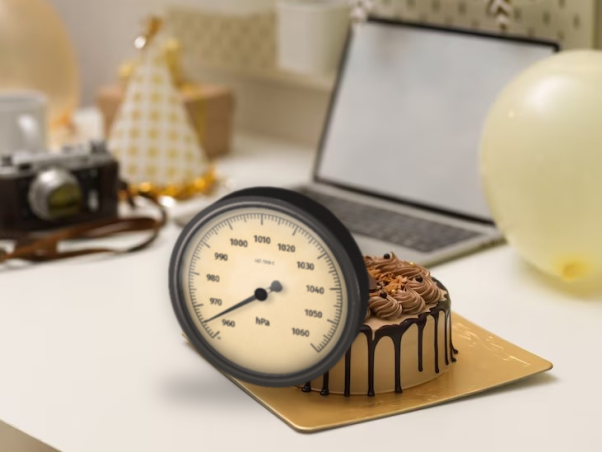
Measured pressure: 965 hPa
